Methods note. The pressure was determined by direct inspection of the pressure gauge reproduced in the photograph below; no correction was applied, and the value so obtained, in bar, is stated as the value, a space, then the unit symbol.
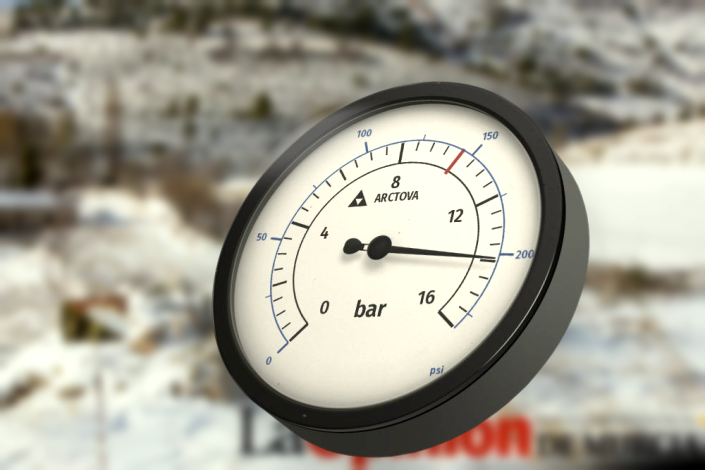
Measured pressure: 14 bar
